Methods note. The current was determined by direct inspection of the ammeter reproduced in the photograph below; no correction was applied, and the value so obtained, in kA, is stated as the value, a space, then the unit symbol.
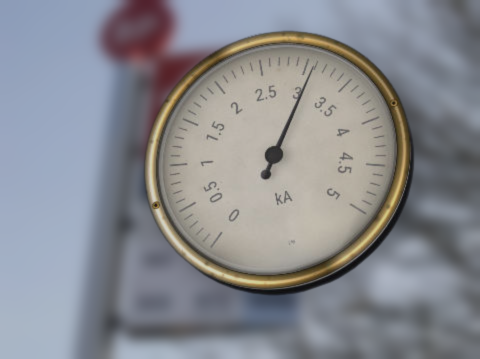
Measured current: 3.1 kA
